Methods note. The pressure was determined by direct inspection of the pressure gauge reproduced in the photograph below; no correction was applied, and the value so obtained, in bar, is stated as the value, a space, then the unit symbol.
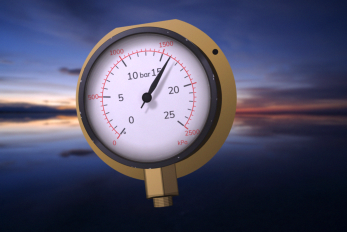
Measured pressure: 16 bar
